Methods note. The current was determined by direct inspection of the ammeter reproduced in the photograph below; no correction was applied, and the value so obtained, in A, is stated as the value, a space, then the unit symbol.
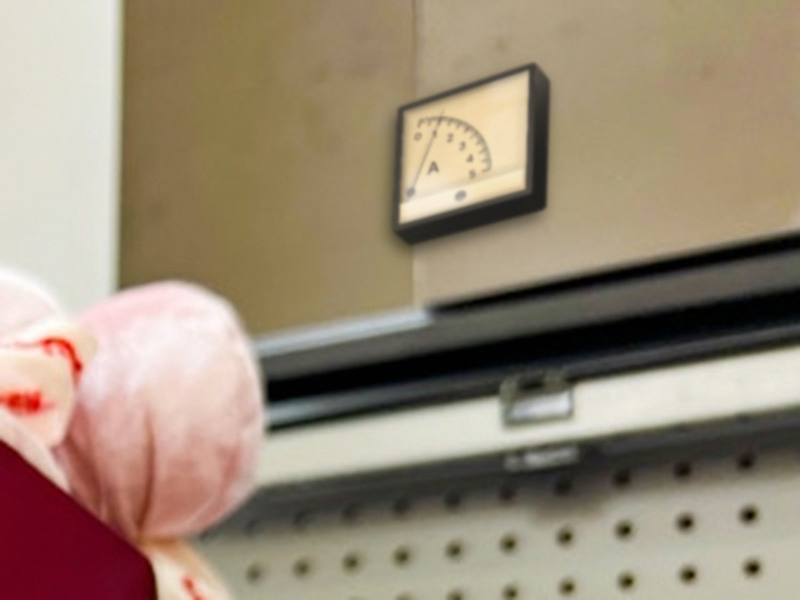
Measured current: 1 A
